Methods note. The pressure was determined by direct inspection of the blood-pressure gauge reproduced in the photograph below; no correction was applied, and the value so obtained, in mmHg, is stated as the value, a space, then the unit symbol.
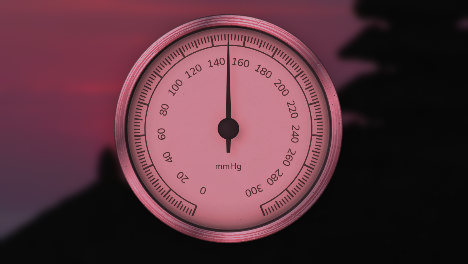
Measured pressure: 150 mmHg
